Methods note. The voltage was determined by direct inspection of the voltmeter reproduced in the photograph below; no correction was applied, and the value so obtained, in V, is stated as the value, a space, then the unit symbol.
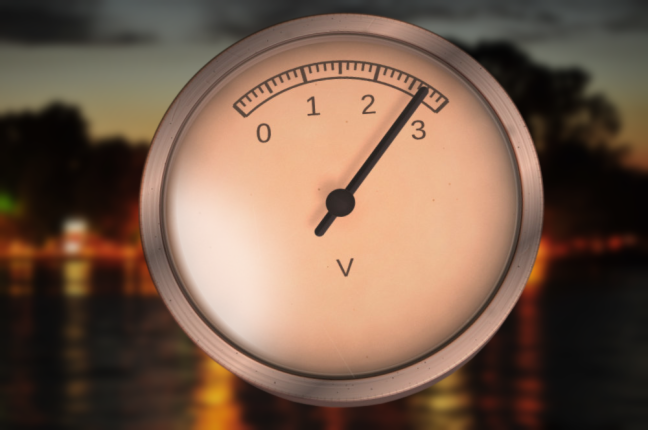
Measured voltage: 2.7 V
